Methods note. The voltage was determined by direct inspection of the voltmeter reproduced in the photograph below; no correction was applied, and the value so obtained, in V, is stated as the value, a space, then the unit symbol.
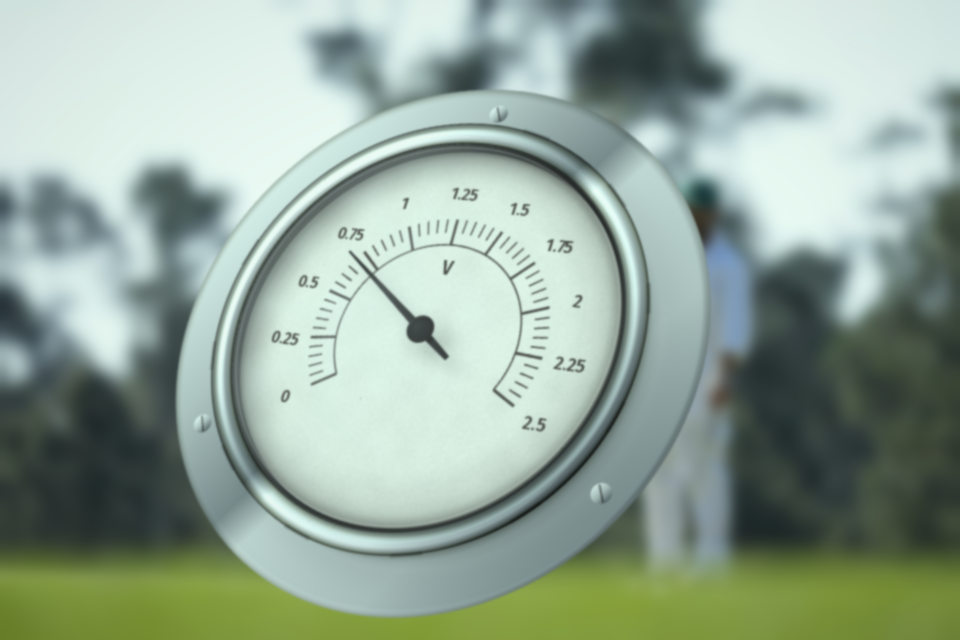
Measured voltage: 0.7 V
